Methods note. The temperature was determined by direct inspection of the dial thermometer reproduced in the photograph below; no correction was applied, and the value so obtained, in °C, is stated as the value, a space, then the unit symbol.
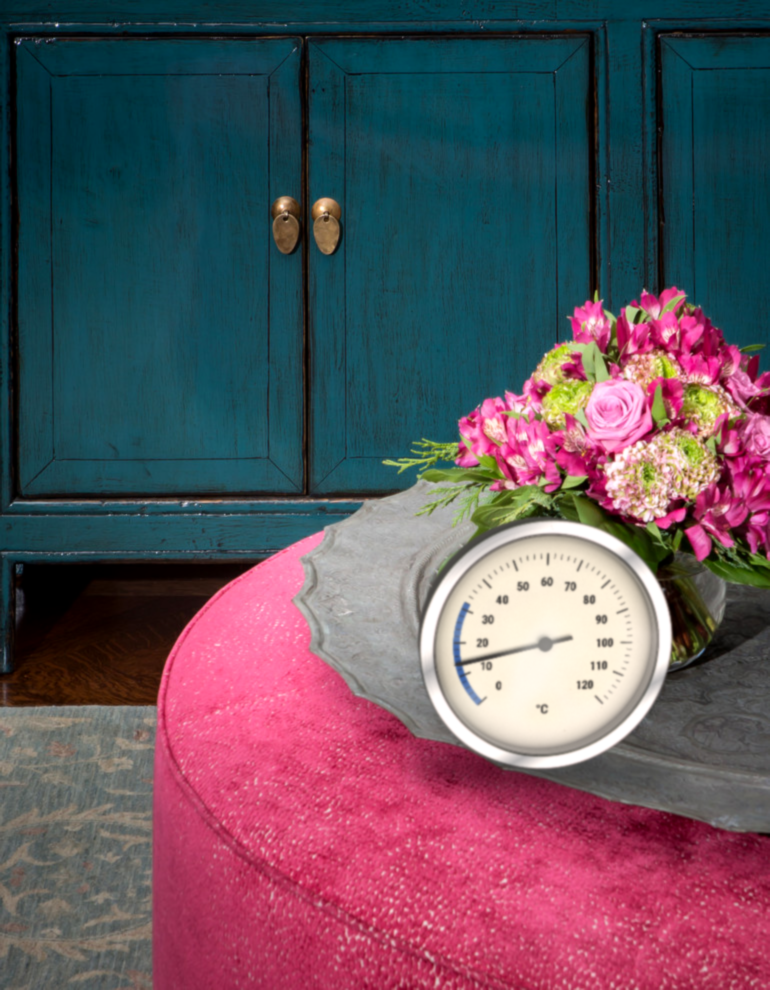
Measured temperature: 14 °C
